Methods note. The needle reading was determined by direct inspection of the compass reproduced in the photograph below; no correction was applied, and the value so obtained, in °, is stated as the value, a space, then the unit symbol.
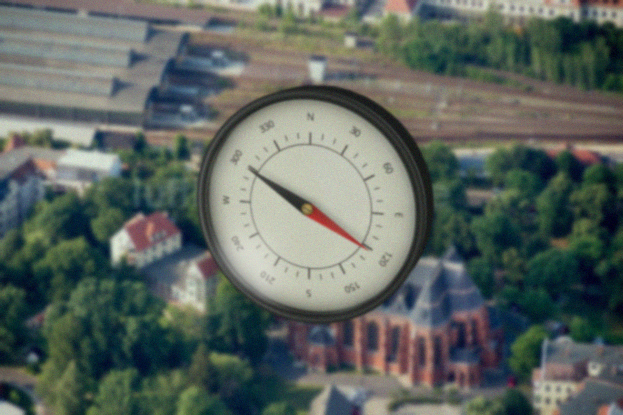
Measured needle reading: 120 °
